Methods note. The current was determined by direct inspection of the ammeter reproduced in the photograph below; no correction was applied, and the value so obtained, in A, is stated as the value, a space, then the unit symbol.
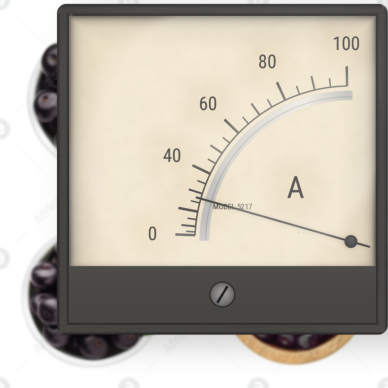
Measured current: 27.5 A
